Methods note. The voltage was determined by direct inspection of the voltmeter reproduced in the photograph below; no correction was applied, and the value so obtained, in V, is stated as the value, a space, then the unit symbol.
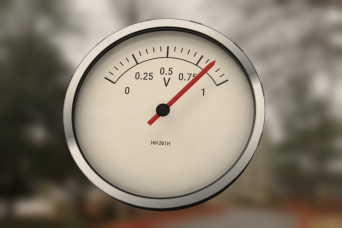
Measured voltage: 0.85 V
